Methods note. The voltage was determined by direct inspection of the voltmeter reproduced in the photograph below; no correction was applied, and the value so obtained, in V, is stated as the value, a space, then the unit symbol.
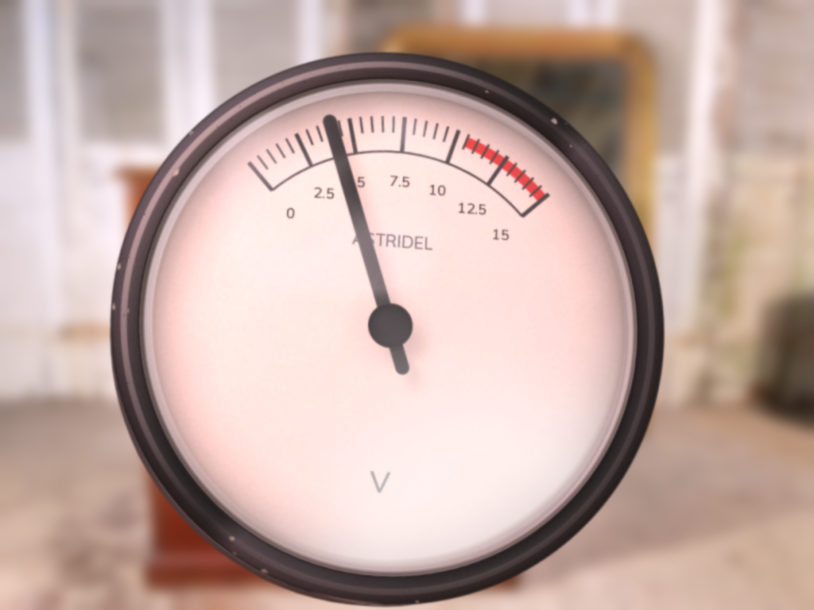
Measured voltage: 4 V
